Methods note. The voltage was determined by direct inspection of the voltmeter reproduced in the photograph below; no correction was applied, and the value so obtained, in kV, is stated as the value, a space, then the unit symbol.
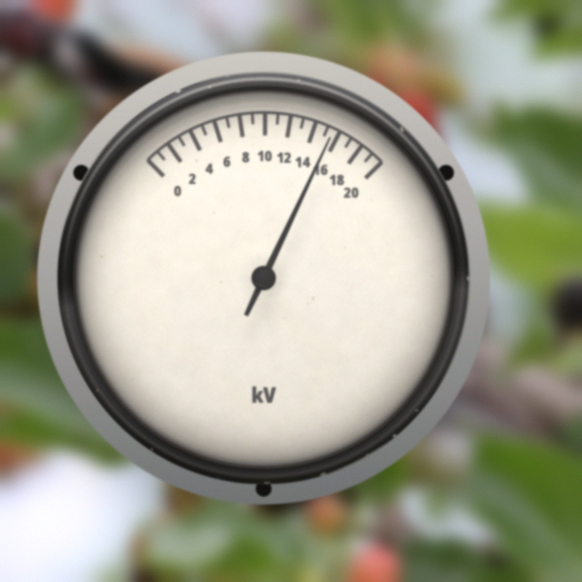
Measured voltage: 15.5 kV
